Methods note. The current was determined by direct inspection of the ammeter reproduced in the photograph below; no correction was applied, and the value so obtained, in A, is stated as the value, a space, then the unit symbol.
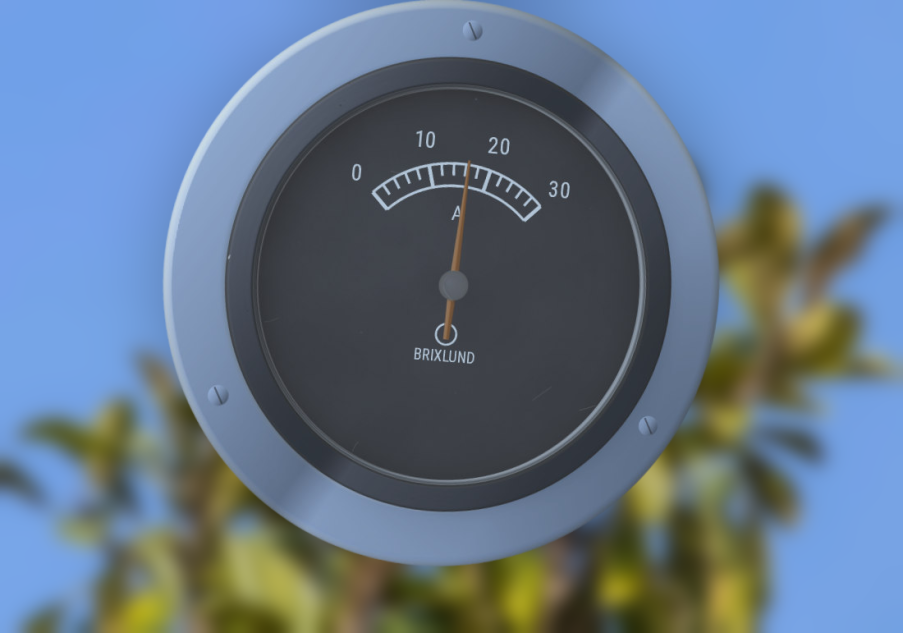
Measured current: 16 A
